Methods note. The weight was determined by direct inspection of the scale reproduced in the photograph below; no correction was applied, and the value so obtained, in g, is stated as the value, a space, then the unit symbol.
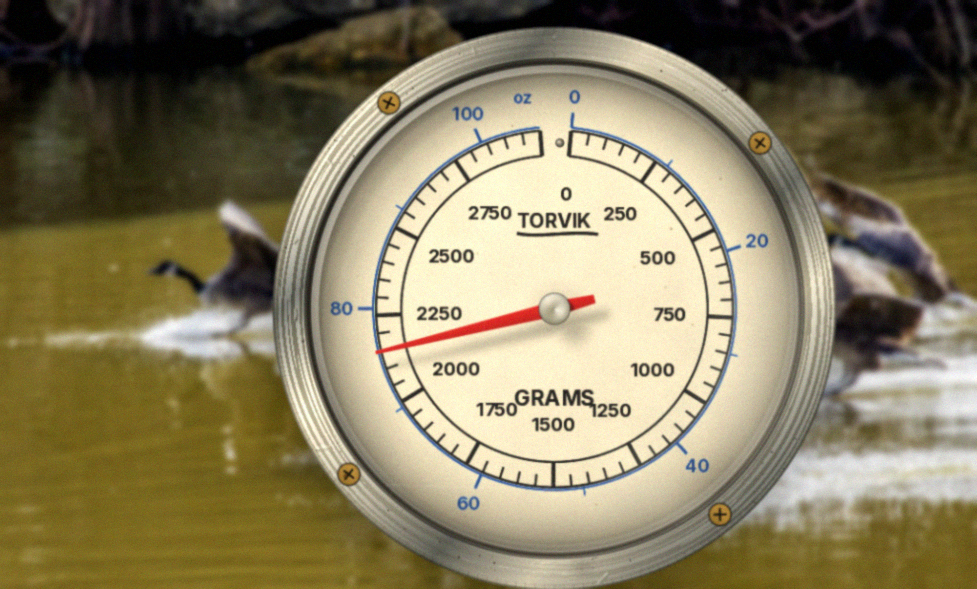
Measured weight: 2150 g
